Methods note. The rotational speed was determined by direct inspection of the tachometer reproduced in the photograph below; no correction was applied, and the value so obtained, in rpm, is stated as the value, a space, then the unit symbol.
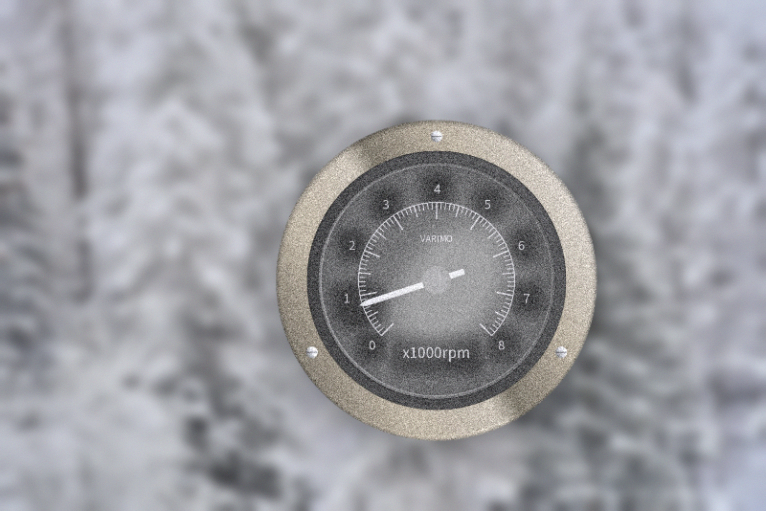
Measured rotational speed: 800 rpm
